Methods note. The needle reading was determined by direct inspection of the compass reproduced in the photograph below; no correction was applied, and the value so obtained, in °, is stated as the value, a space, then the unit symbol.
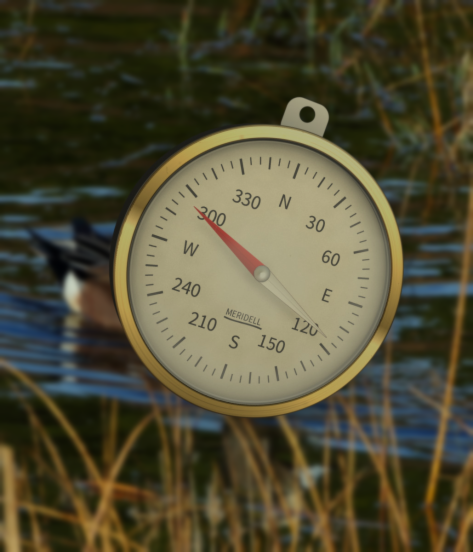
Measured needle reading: 295 °
